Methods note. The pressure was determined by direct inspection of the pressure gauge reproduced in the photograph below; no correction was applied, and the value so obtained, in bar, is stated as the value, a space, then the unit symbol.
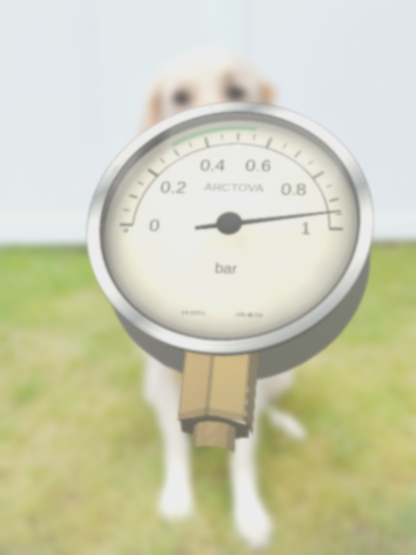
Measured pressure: 0.95 bar
